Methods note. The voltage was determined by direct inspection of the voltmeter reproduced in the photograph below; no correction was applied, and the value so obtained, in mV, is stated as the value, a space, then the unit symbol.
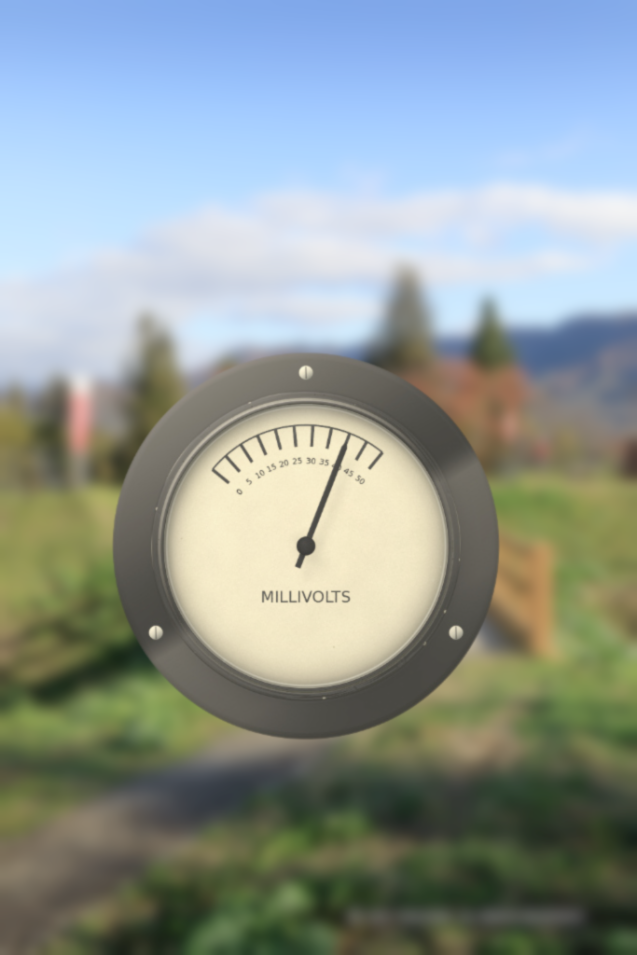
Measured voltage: 40 mV
